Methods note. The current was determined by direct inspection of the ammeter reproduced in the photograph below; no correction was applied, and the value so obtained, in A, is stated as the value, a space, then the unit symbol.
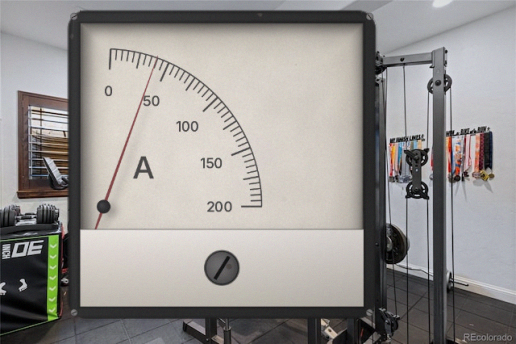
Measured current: 40 A
